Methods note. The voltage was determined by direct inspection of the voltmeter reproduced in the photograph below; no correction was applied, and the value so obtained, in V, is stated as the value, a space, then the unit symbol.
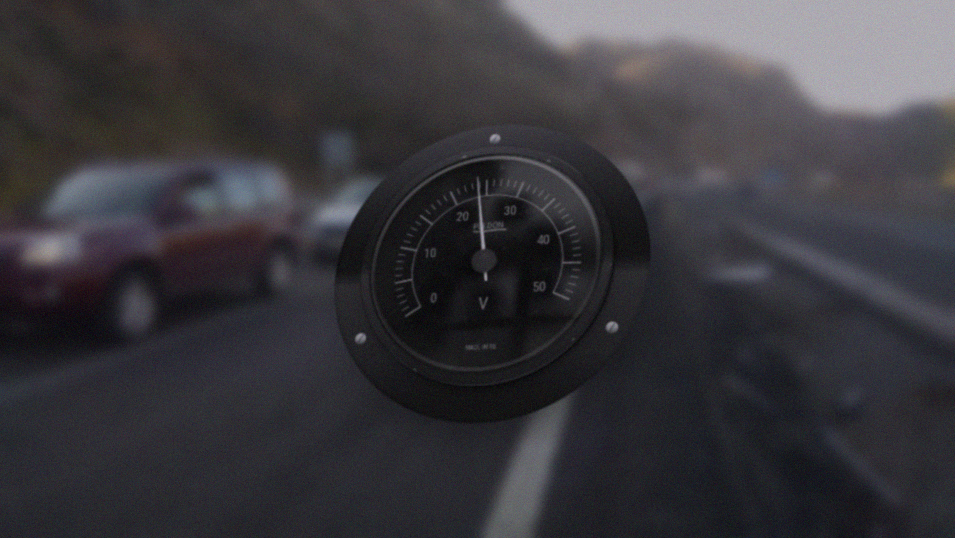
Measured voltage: 24 V
